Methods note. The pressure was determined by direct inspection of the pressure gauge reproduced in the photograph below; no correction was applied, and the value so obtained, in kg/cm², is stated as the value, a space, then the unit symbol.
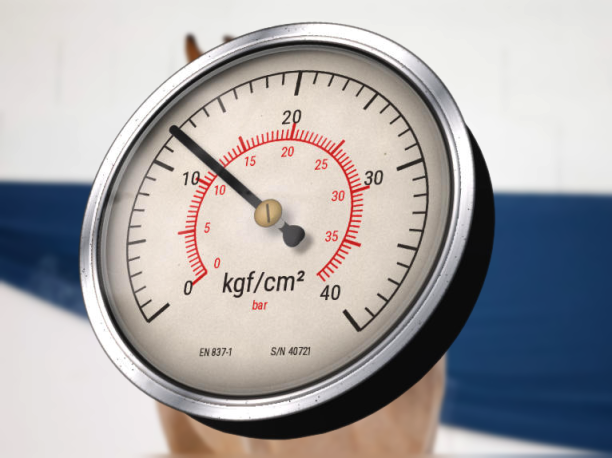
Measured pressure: 12 kg/cm²
